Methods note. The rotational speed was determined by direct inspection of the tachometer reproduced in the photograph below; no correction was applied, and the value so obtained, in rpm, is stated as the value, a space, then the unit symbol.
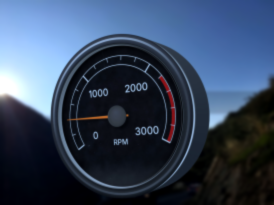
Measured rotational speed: 400 rpm
